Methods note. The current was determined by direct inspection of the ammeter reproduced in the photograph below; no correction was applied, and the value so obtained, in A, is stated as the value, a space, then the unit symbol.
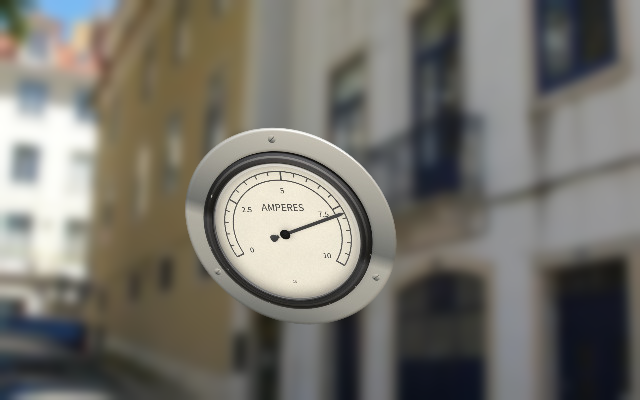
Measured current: 7.75 A
